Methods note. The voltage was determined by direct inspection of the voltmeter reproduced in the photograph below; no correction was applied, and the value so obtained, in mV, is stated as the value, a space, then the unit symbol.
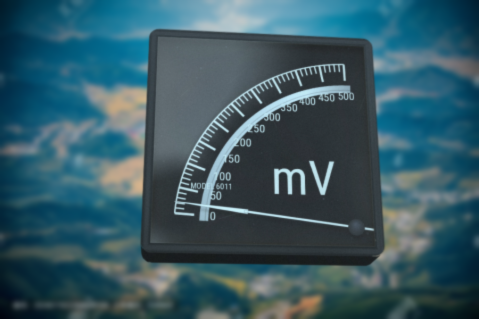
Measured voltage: 20 mV
